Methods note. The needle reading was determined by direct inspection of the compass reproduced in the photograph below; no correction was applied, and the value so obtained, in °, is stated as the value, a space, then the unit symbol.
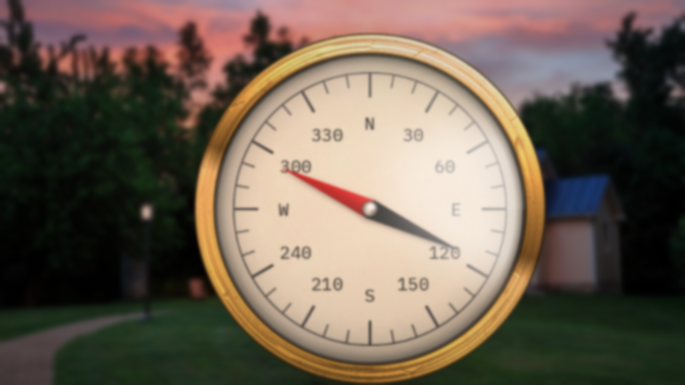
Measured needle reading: 295 °
